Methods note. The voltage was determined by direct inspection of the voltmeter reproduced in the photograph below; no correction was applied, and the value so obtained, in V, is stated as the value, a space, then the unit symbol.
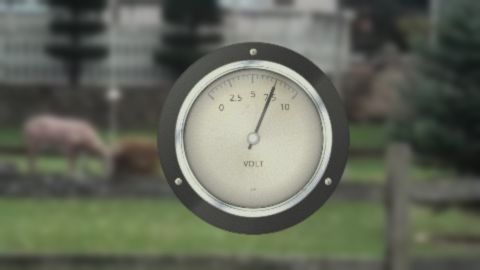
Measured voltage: 7.5 V
